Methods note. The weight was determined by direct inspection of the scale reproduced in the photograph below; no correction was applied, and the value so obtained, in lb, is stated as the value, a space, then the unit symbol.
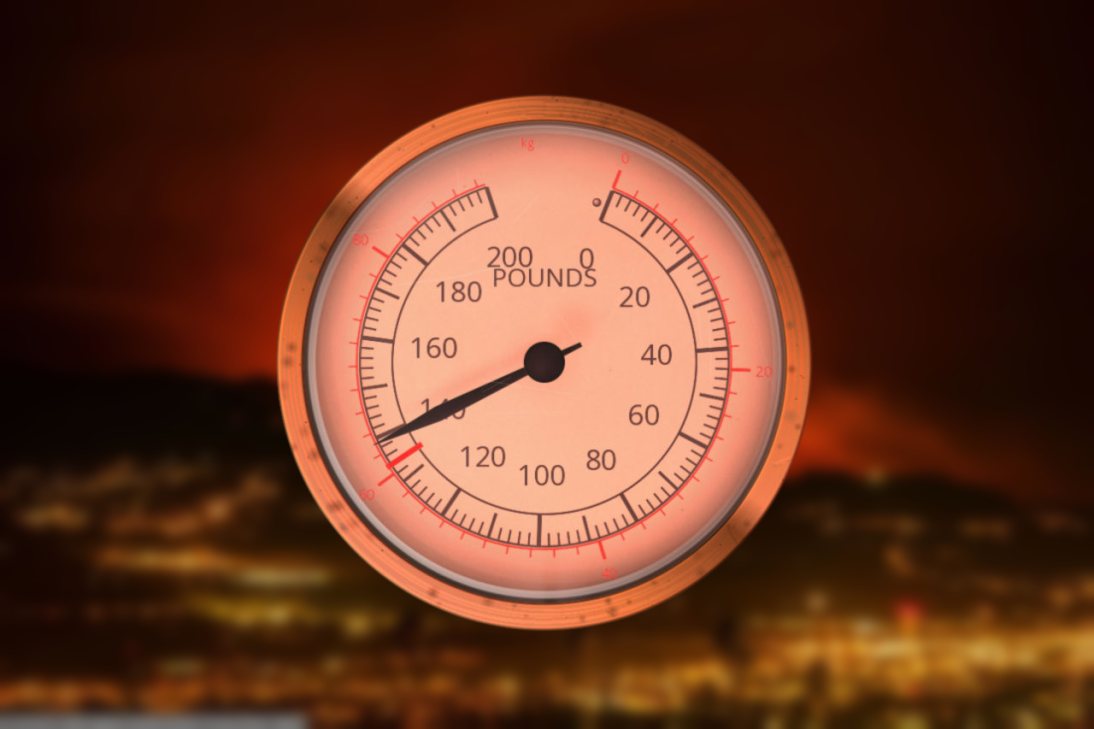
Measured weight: 139 lb
